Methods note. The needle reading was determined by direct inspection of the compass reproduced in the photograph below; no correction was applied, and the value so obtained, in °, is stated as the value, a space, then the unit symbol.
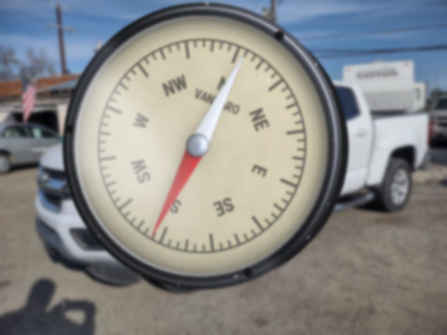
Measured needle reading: 185 °
